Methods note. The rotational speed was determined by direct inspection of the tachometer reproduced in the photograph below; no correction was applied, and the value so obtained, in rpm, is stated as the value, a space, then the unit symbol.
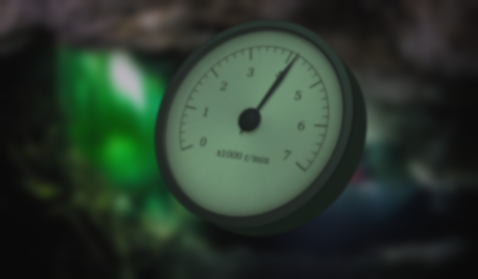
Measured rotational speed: 4200 rpm
